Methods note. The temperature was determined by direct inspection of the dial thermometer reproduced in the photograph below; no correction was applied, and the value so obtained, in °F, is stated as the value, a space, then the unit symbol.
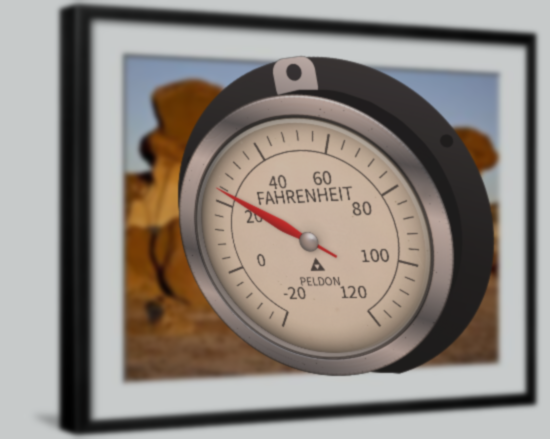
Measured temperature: 24 °F
